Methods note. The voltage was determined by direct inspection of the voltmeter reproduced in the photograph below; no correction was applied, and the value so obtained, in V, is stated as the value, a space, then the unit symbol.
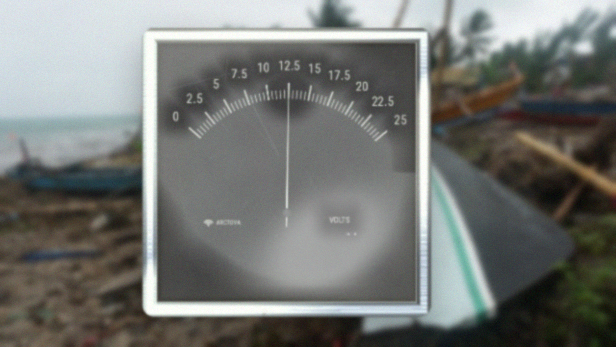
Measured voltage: 12.5 V
